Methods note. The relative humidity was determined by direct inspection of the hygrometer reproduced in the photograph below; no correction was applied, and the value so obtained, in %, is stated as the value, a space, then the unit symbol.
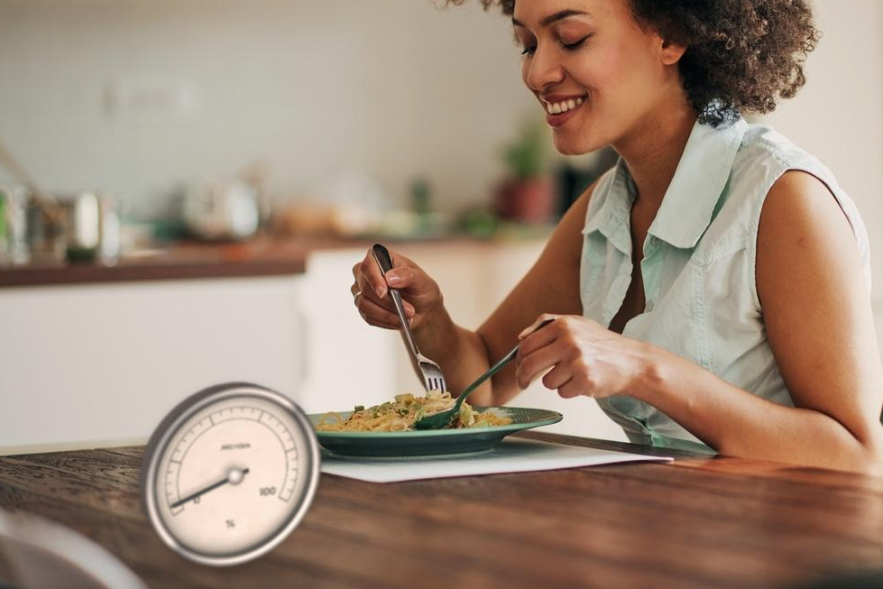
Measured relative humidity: 4 %
